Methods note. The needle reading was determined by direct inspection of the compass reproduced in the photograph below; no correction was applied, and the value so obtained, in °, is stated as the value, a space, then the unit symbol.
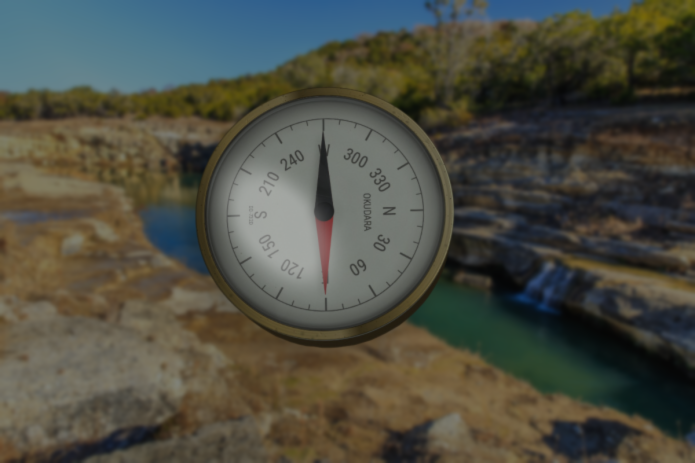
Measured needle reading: 90 °
